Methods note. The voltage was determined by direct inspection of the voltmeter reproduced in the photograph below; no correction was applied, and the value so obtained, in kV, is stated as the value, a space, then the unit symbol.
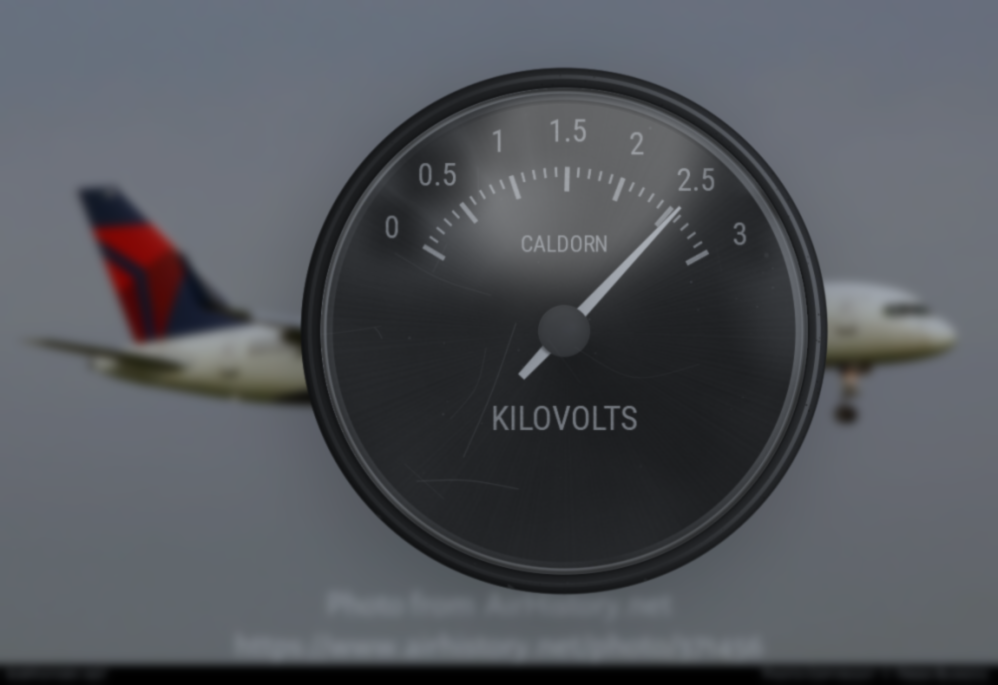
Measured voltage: 2.55 kV
